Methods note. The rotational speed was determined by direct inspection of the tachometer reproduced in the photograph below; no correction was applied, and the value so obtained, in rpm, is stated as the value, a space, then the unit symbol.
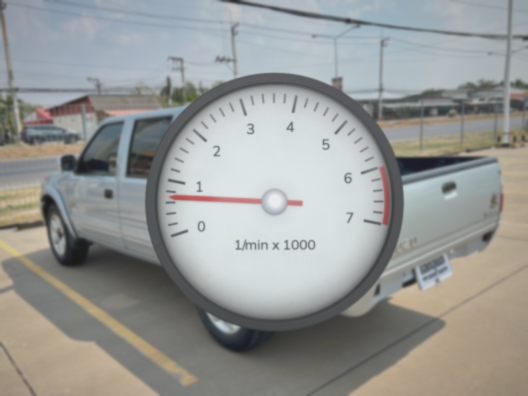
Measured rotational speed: 700 rpm
